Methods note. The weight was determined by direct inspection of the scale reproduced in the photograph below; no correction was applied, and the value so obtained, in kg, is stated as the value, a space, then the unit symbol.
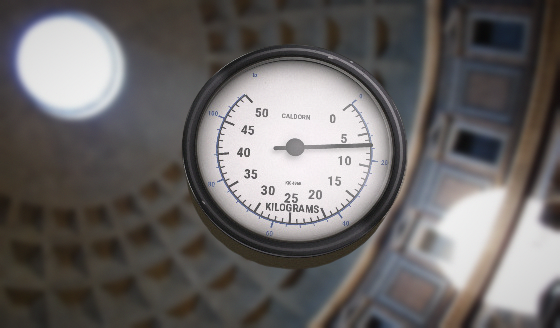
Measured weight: 7 kg
